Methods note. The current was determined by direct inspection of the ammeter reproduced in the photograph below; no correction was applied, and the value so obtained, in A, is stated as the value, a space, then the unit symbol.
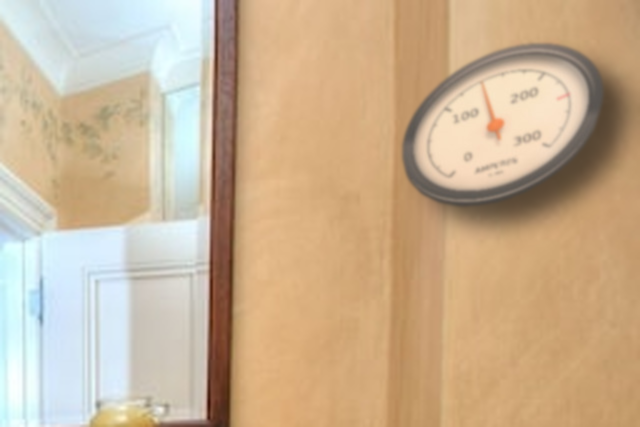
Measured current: 140 A
